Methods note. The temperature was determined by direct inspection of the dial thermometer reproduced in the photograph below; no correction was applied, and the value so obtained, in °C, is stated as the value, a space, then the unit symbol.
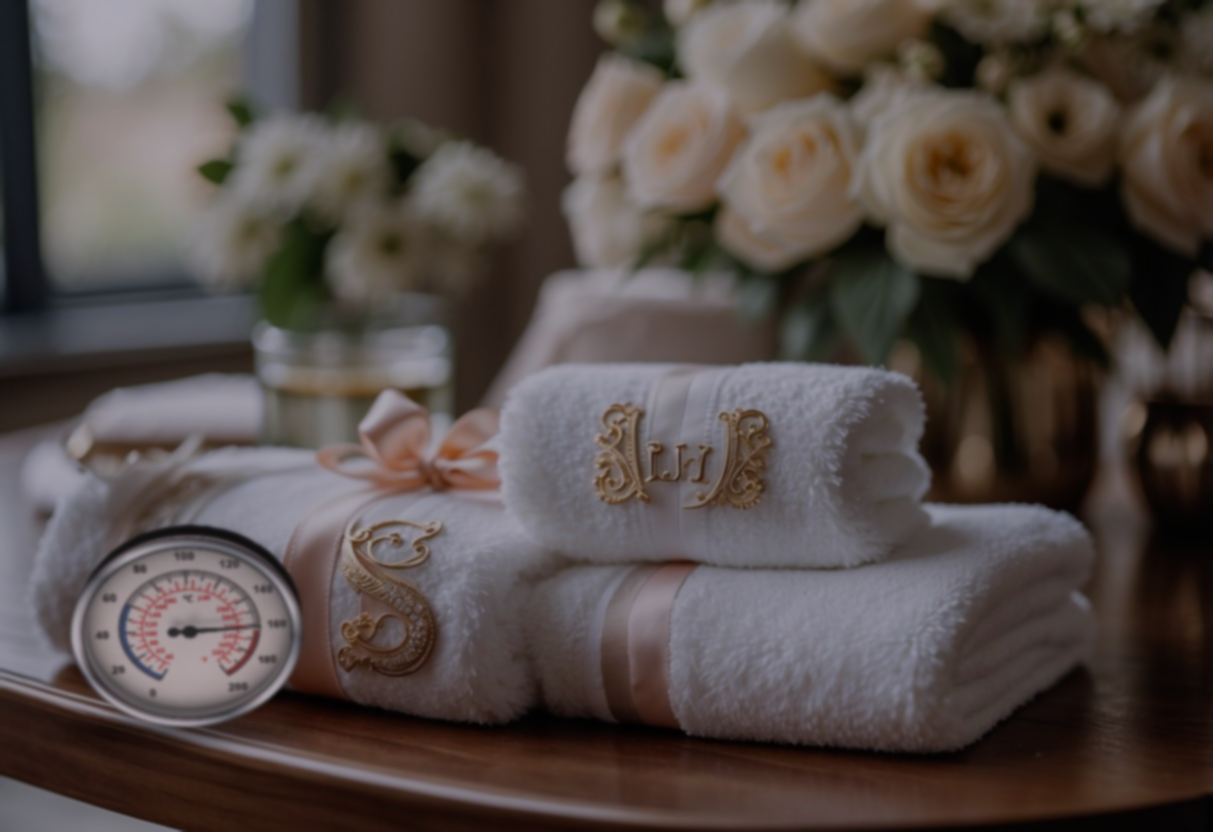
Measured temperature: 160 °C
